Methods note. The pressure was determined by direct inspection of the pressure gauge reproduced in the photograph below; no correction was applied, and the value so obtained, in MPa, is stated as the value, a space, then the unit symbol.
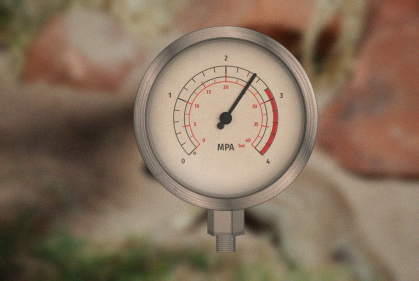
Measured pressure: 2.5 MPa
